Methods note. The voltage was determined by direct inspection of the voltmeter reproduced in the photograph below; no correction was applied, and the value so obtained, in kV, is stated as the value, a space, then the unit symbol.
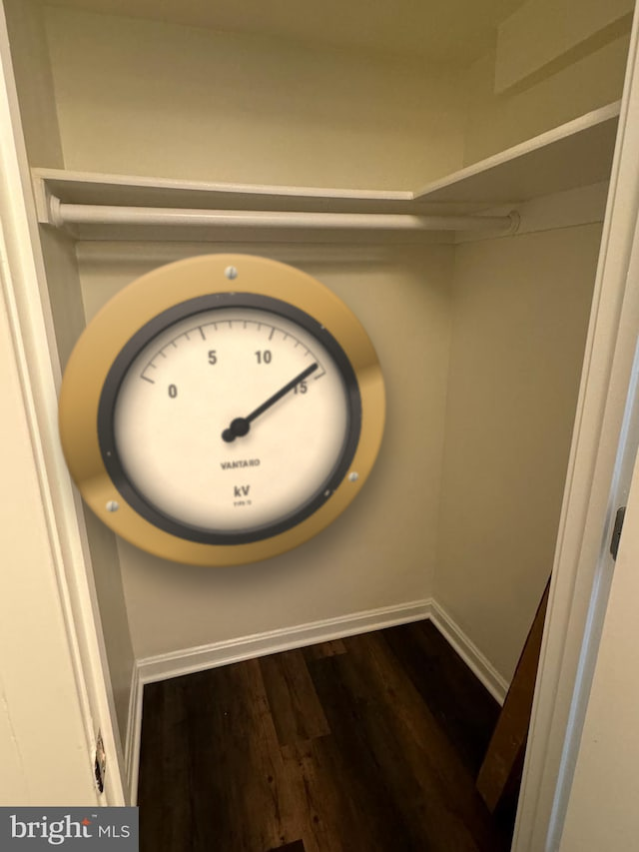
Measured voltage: 14 kV
